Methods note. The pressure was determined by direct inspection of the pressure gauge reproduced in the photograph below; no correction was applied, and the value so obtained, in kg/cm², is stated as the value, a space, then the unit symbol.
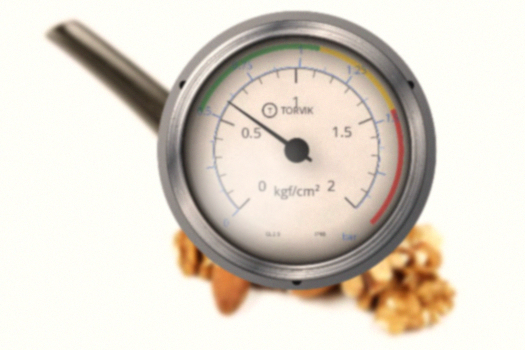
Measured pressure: 0.6 kg/cm²
